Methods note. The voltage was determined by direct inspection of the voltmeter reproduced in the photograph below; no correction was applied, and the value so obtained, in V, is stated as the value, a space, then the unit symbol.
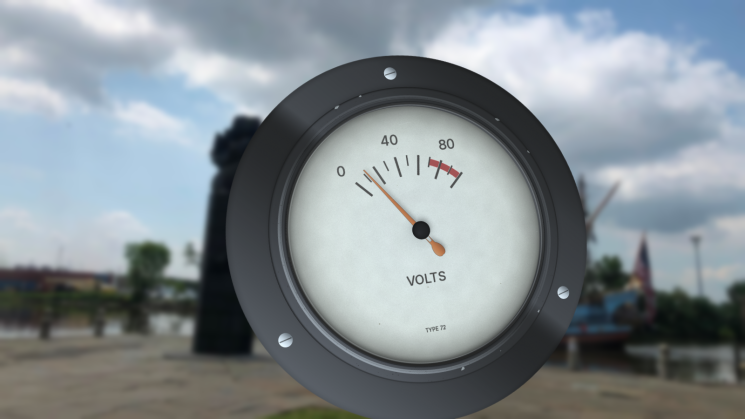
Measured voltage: 10 V
